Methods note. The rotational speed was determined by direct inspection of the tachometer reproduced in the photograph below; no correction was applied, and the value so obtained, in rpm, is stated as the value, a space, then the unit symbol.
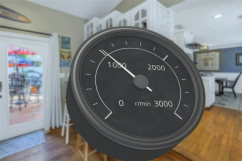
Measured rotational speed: 1000 rpm
